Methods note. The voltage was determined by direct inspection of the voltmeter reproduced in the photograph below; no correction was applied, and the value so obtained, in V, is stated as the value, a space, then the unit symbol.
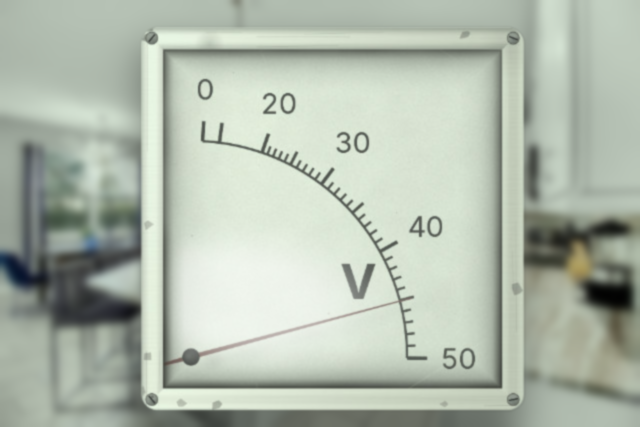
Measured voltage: 45 V
